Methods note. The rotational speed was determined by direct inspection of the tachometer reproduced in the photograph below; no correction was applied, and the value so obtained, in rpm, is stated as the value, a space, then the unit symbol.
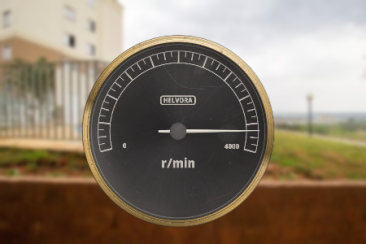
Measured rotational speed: 3700 rpm
